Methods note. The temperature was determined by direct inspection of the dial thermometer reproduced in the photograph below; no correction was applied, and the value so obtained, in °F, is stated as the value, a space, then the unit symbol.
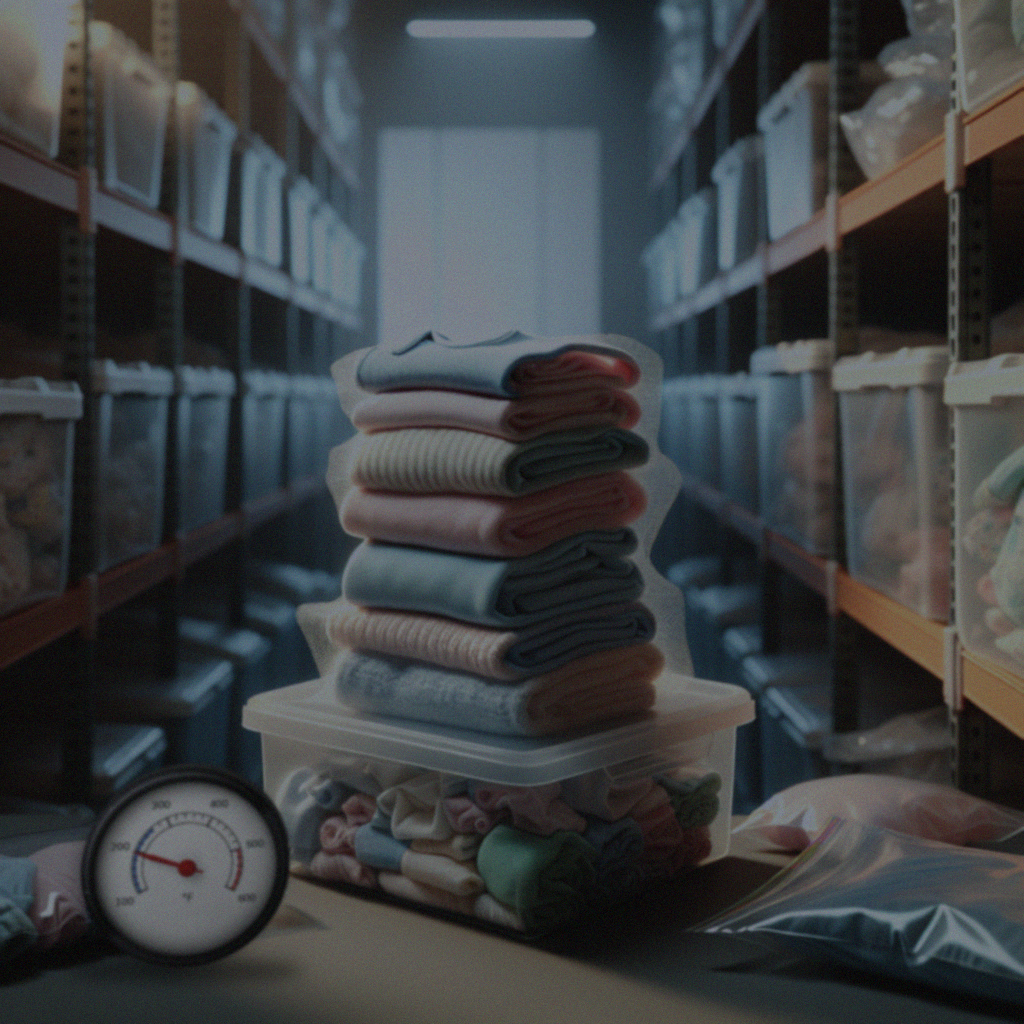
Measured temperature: 200 °F
